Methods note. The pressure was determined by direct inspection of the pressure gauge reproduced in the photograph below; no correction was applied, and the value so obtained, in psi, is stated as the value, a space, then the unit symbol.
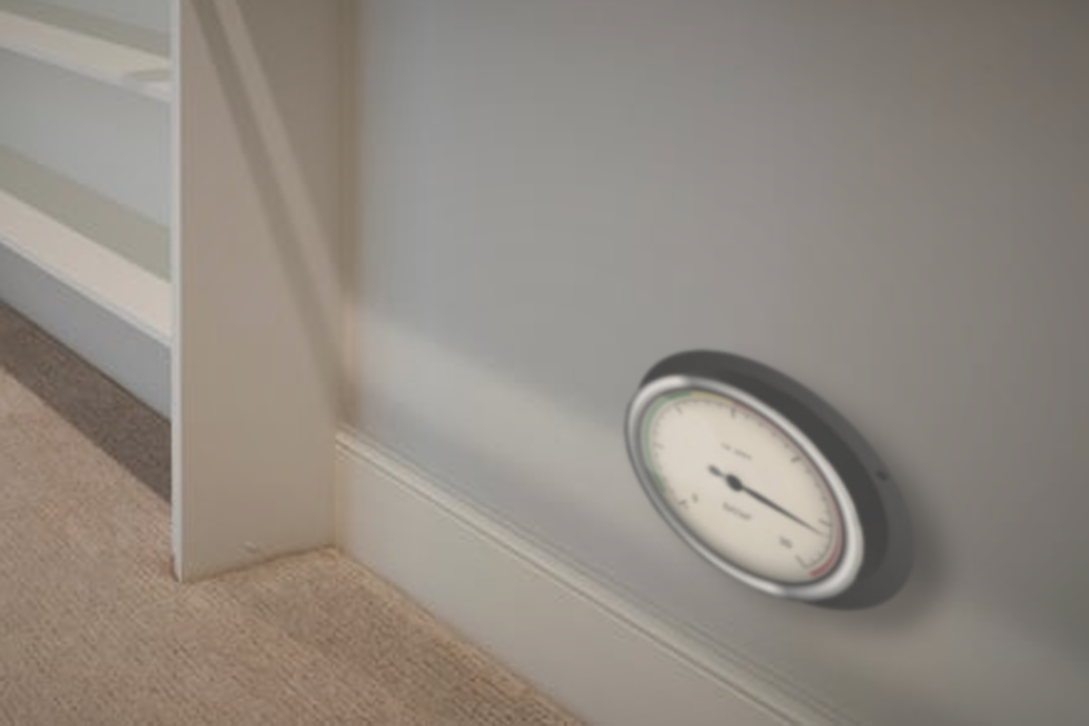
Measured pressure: 26 psi
